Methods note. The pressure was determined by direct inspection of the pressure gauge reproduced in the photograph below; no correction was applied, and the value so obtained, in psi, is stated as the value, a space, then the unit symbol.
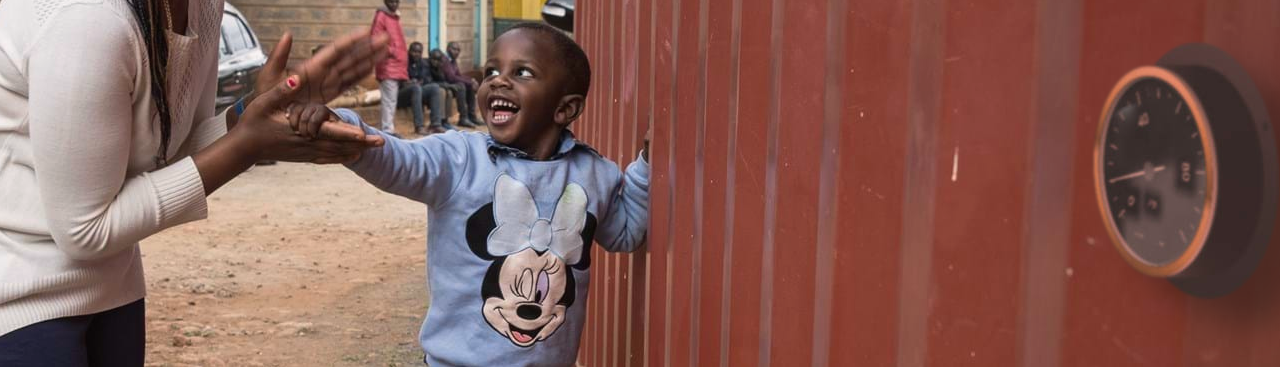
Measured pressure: 10 psi
